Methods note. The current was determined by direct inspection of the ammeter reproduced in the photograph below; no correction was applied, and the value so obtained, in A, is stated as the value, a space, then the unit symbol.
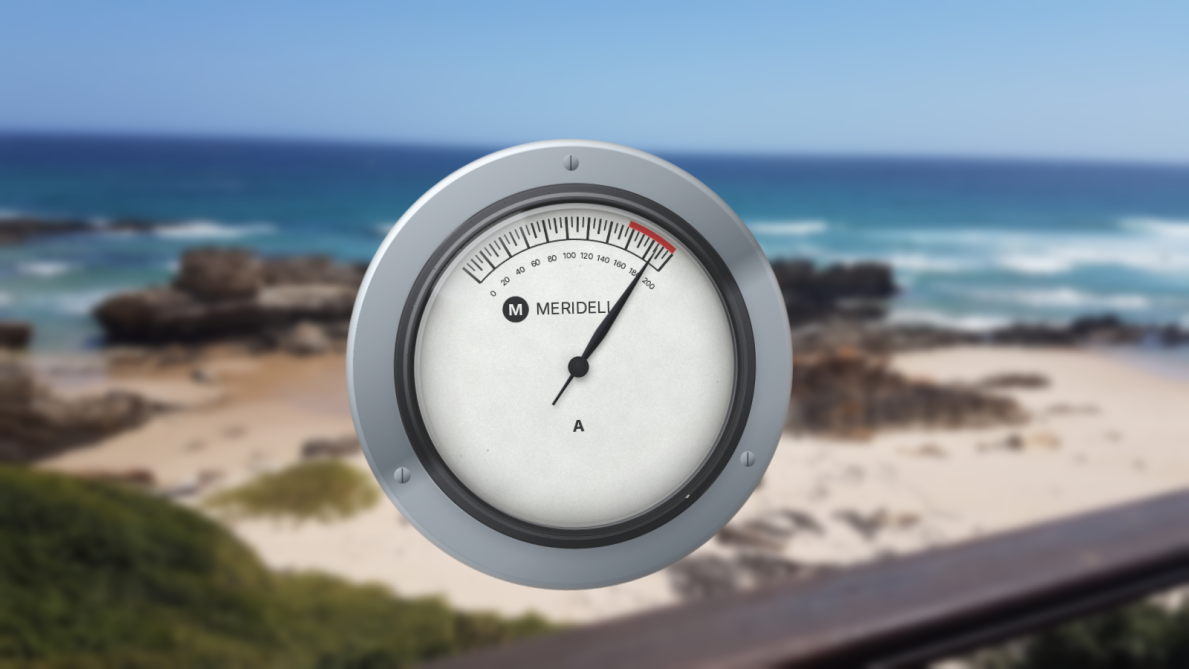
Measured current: 185 A
